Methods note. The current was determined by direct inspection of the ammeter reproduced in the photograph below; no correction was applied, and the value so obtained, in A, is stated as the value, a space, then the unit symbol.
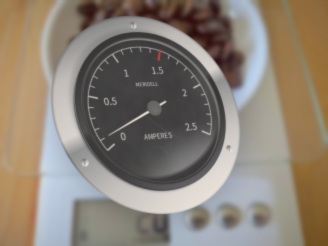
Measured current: 0.1 A
